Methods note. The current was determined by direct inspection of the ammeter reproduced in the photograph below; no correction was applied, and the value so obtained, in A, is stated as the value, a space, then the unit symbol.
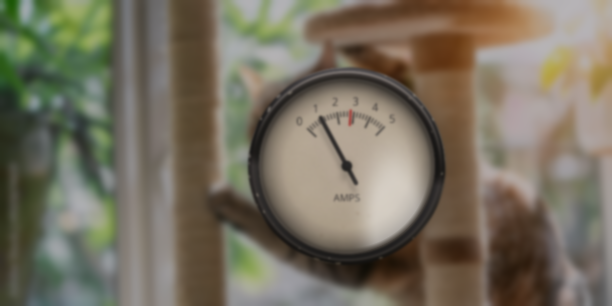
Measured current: 1 A
